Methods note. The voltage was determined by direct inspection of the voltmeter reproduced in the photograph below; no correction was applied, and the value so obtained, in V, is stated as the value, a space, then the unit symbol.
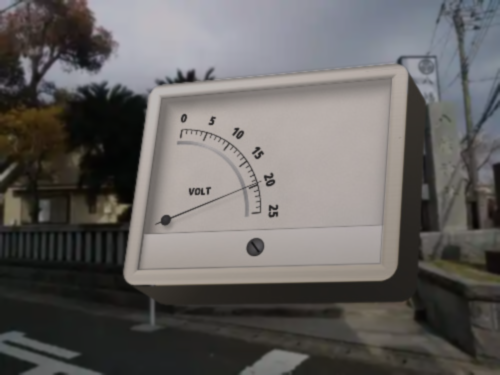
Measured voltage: 20 V
